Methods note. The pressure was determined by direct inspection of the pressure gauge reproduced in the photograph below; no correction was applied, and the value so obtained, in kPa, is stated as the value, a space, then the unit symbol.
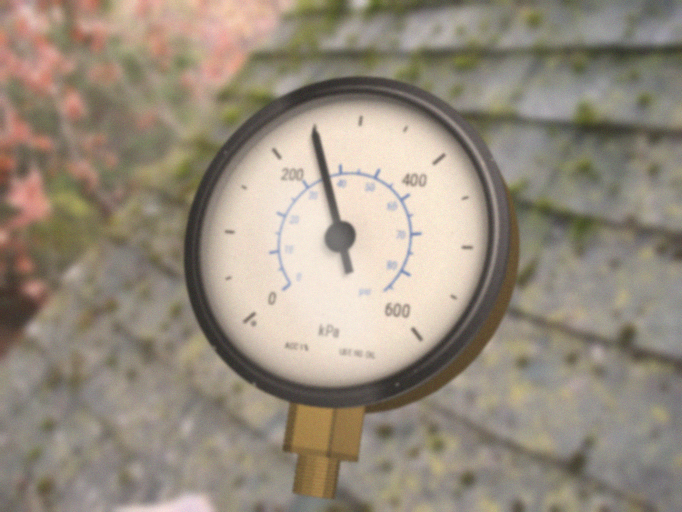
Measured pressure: 250 kPa
